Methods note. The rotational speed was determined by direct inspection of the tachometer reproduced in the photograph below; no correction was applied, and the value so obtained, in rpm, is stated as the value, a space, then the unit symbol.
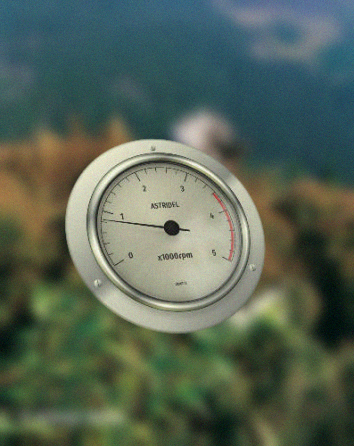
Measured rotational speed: 800 rpm
